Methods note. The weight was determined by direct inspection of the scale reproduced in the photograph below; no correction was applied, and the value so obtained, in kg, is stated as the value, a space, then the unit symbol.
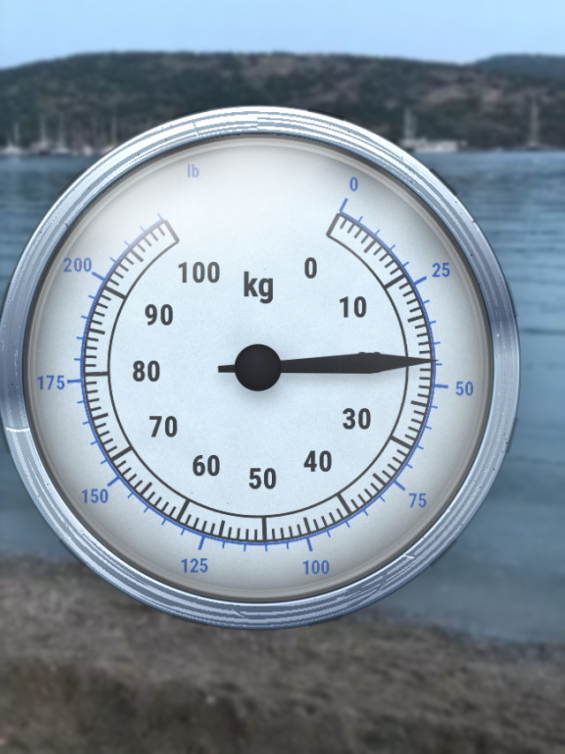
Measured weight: 20 kg
